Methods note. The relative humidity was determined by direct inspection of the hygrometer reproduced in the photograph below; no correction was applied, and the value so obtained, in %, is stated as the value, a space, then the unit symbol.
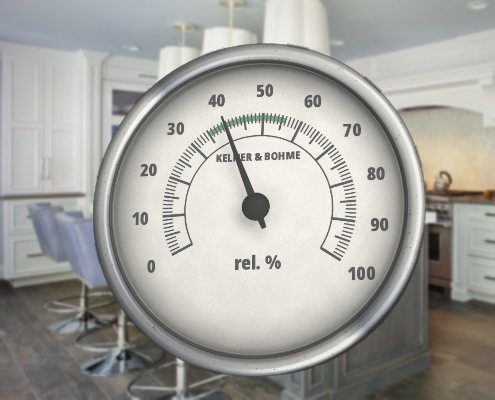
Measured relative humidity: 40 %
